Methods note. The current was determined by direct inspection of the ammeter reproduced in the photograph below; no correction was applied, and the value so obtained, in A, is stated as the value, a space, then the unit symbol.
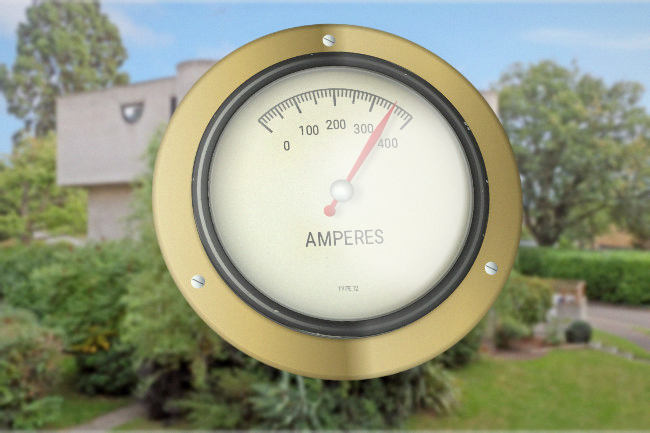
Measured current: 350 A
